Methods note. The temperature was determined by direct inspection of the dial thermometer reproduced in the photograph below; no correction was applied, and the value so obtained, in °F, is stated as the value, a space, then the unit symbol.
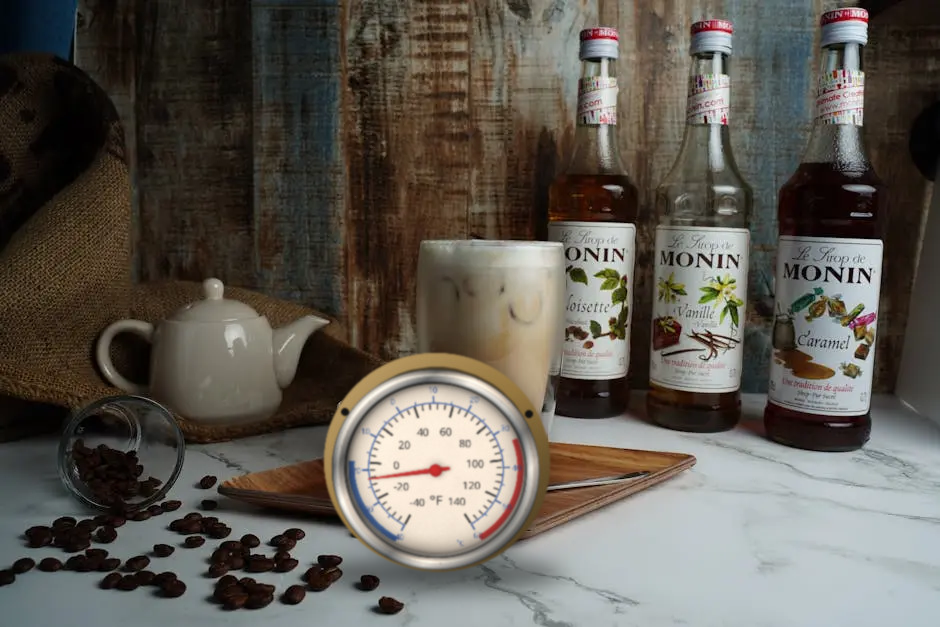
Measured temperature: -8 °F
